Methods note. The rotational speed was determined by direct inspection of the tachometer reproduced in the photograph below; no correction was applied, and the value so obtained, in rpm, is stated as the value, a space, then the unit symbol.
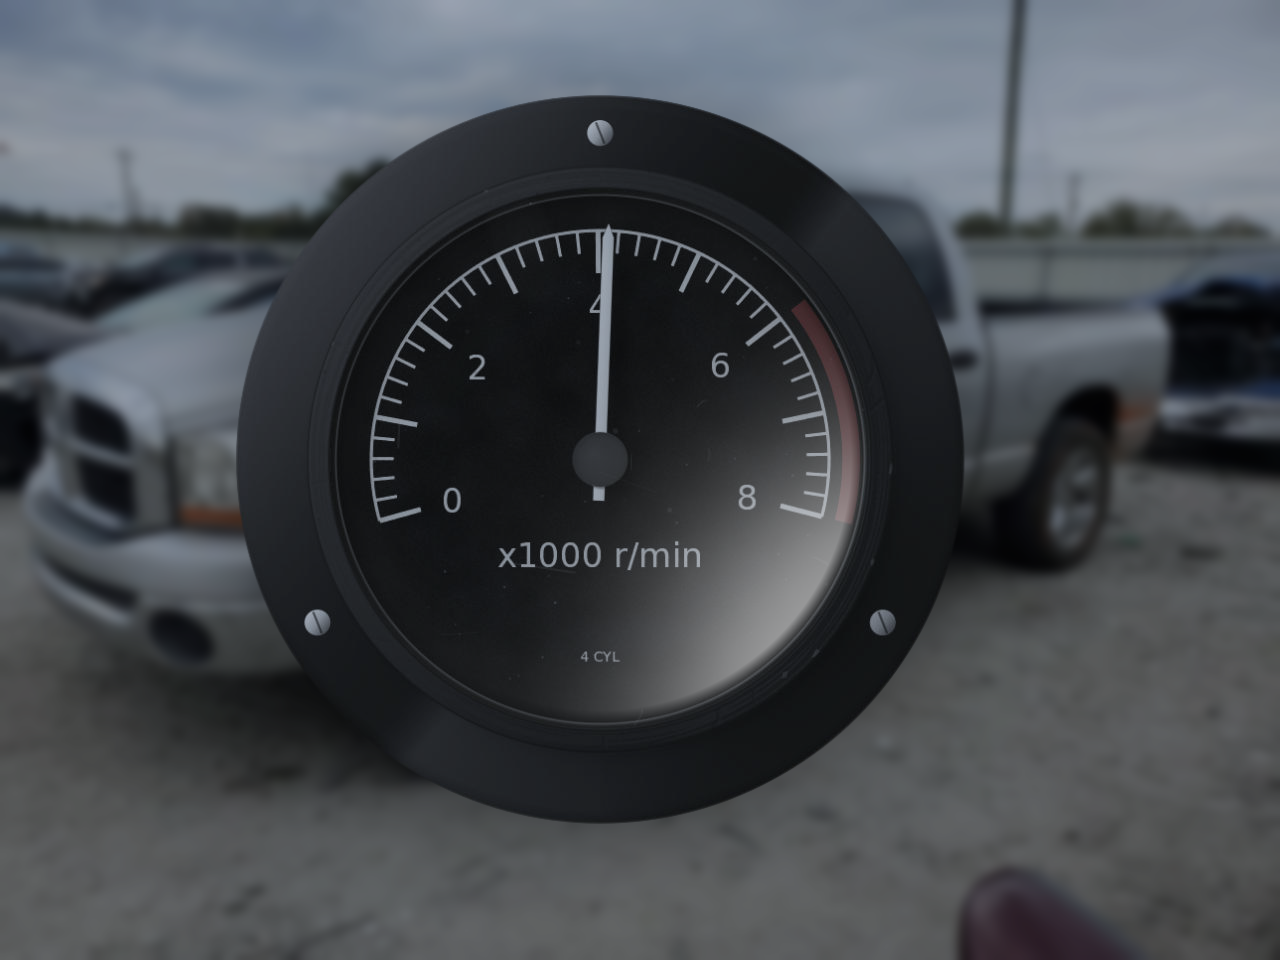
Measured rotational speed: 4100 rpm
